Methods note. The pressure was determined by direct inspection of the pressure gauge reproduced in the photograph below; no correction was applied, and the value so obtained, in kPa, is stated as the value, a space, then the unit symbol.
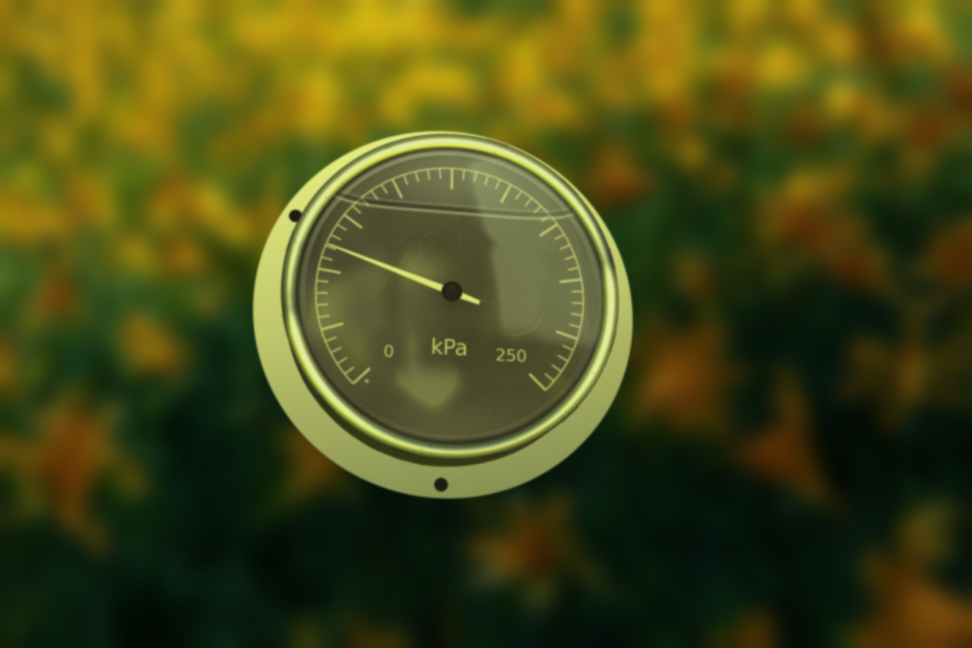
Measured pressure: 60 kPa
